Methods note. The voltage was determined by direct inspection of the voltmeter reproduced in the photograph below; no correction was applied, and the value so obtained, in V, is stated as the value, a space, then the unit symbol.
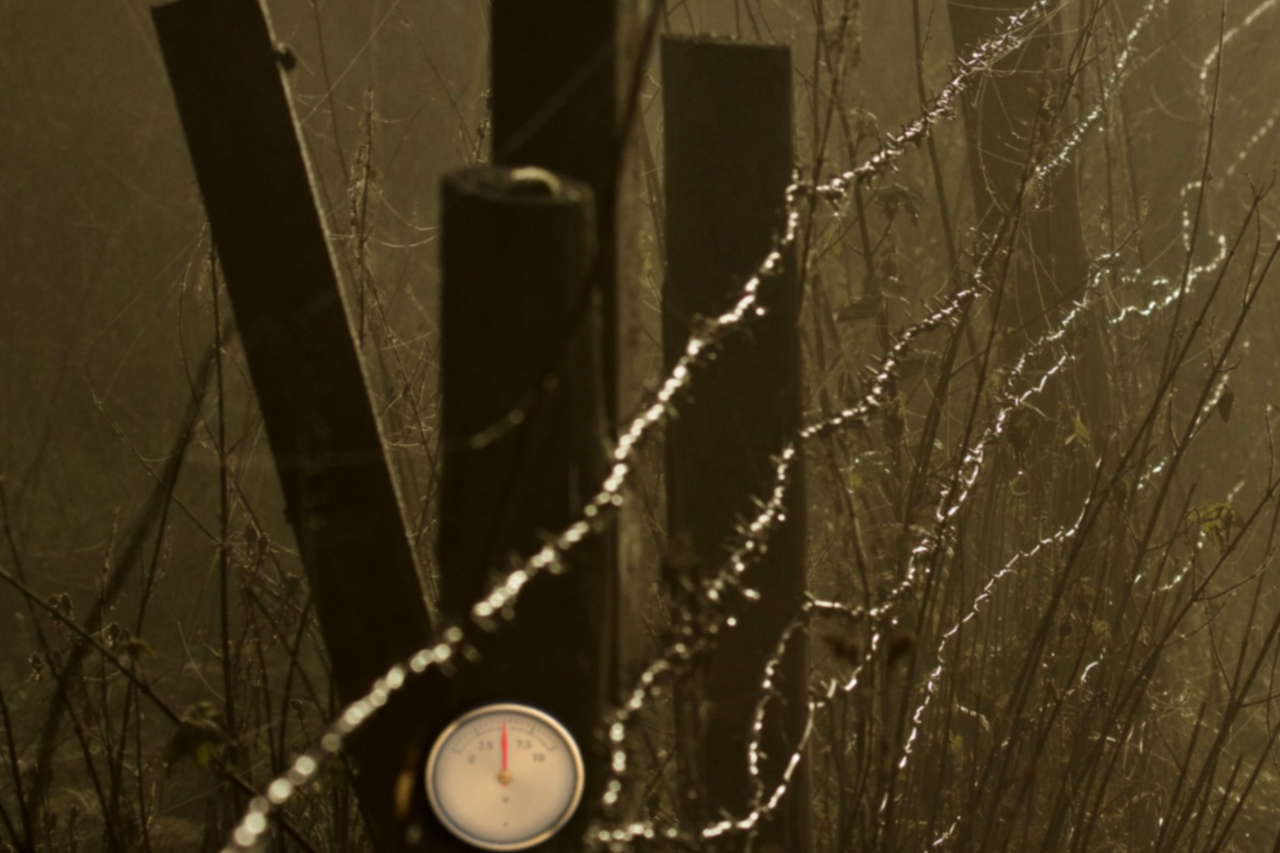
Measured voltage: 5 V
